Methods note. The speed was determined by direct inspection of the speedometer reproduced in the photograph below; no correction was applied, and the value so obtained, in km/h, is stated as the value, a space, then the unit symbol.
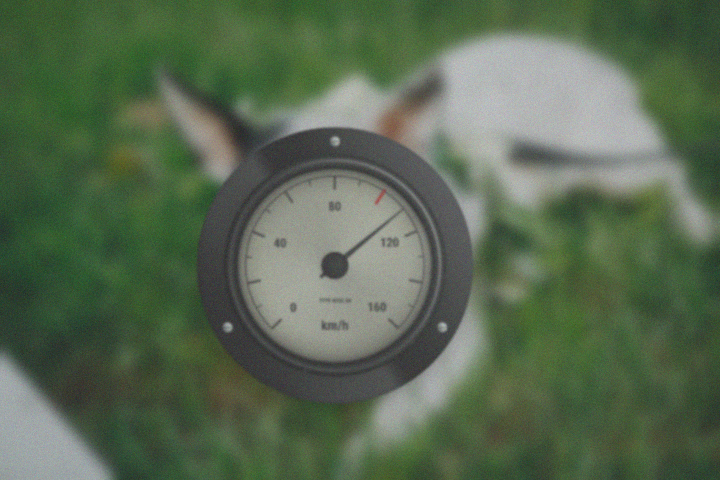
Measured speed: 110 km/h
